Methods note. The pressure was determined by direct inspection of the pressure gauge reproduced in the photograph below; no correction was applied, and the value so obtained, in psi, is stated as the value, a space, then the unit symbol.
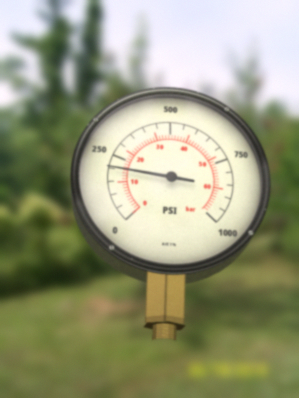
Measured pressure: 200 psi
